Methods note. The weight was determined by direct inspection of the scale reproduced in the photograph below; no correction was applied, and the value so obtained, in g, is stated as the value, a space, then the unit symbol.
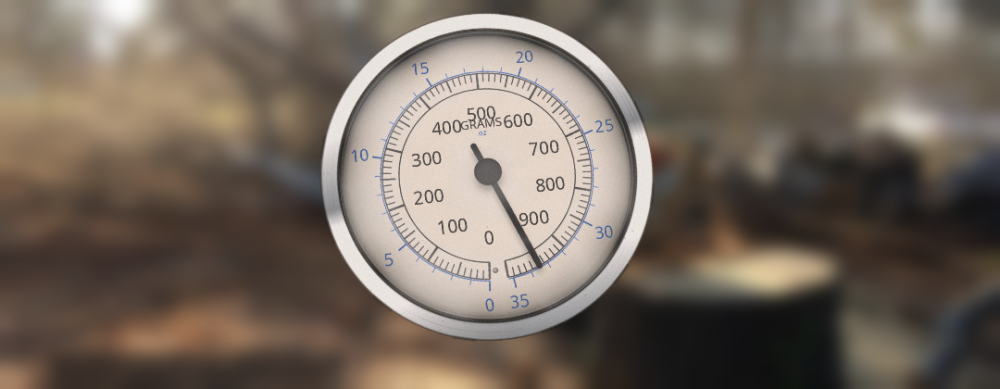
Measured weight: 950 g
